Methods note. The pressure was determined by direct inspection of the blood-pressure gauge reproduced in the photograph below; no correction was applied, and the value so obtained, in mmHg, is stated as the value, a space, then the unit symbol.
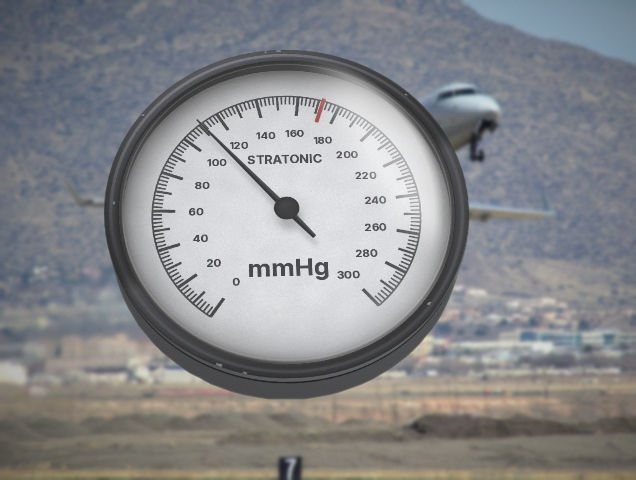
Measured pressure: 110 mmHg
